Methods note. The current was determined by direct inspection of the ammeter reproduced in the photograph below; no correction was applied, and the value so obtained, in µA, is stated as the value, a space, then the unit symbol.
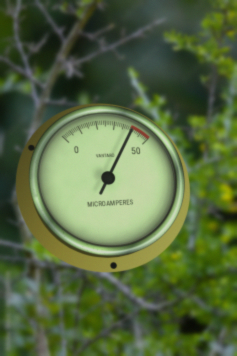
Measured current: 40 µA
